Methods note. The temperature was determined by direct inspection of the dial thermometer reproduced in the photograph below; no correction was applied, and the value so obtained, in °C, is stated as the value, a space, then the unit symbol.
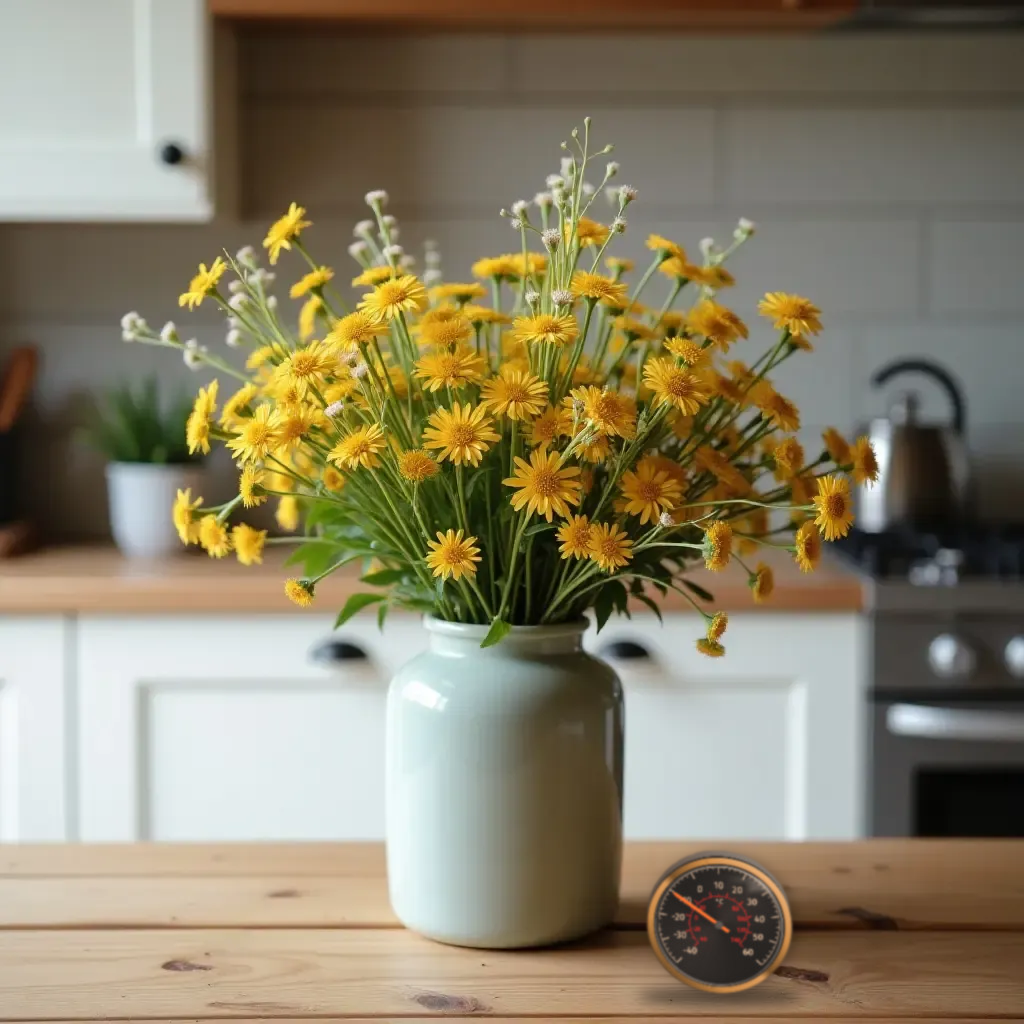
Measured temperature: -10 °C
